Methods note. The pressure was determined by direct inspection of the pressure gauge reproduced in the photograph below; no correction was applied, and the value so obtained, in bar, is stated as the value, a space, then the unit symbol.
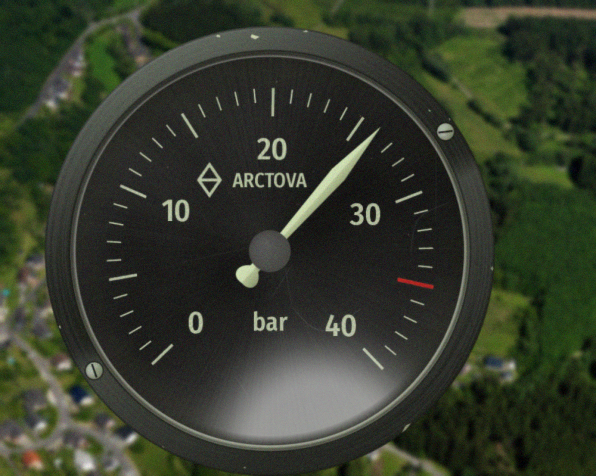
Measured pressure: 26 bar
